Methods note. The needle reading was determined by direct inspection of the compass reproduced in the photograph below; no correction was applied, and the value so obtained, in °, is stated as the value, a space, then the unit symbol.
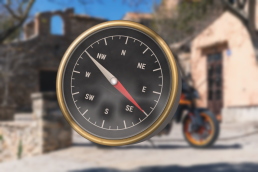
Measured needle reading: 120 °
